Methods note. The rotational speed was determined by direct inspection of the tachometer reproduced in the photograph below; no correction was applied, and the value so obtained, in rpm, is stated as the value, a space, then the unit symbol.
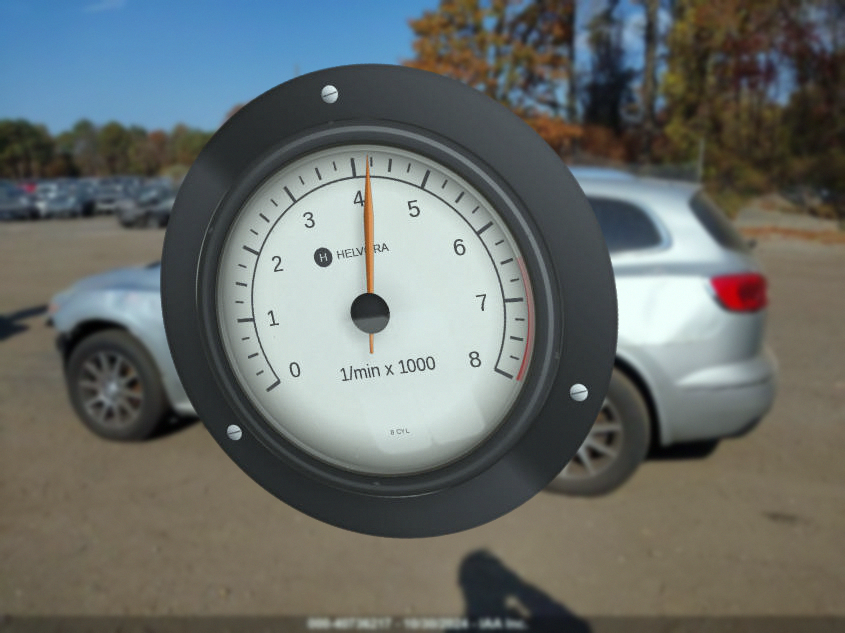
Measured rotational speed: 4250 rpm
